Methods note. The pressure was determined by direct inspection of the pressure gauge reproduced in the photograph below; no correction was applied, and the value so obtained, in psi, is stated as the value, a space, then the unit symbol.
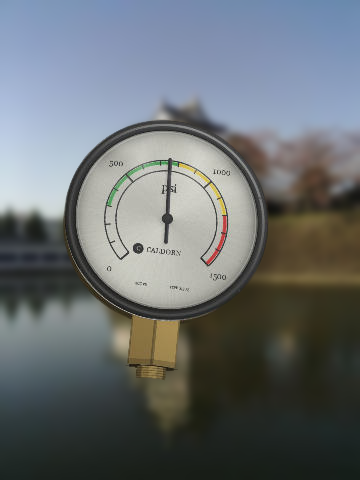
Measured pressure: 750 psi
